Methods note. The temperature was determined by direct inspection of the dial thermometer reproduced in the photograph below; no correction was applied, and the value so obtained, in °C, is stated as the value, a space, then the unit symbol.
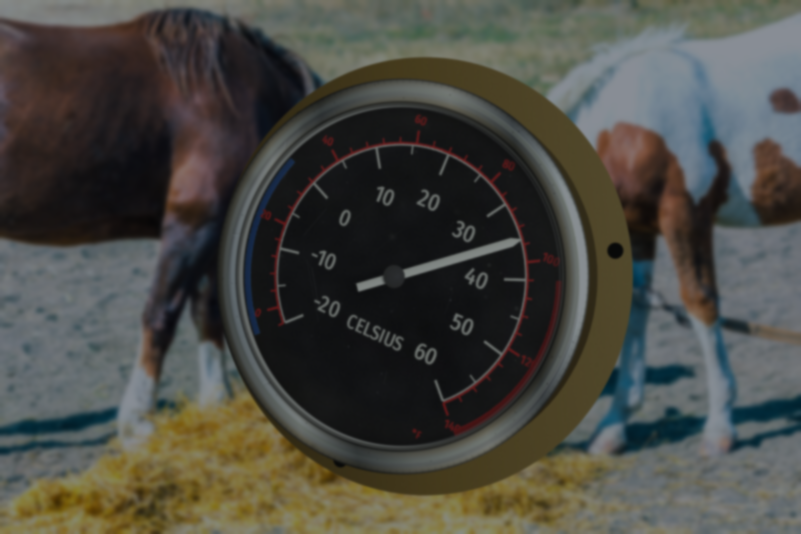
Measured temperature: 35 °C
